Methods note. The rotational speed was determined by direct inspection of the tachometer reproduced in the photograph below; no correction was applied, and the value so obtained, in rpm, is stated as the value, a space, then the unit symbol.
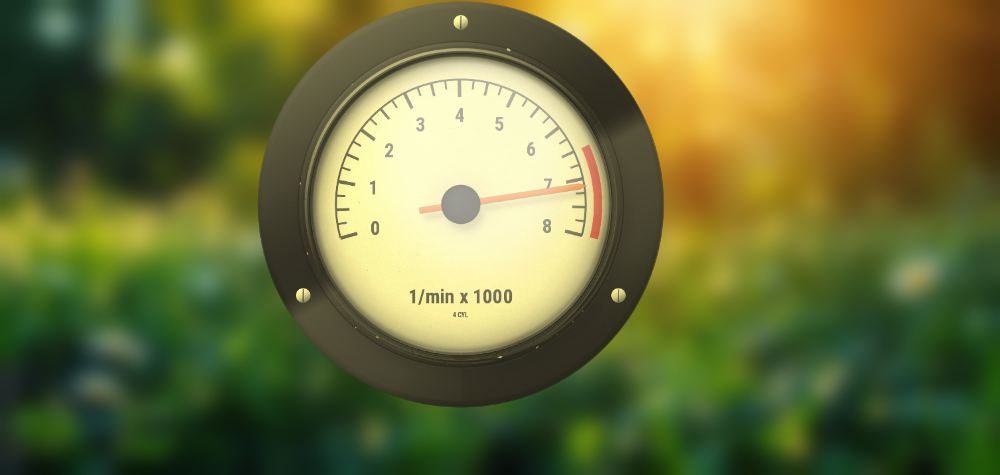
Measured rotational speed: 7125 rpm
